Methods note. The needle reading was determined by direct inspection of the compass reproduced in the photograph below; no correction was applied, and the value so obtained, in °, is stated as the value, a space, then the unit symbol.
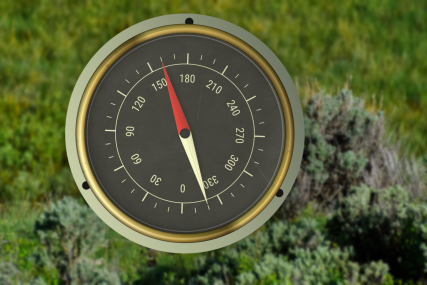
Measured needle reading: 160 °
